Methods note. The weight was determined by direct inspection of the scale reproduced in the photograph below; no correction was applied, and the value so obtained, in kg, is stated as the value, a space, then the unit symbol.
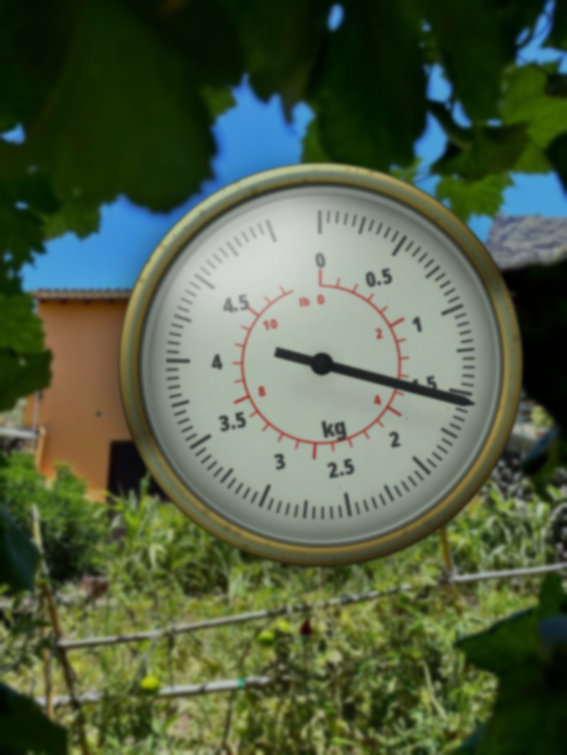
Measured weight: 1.55 kg
